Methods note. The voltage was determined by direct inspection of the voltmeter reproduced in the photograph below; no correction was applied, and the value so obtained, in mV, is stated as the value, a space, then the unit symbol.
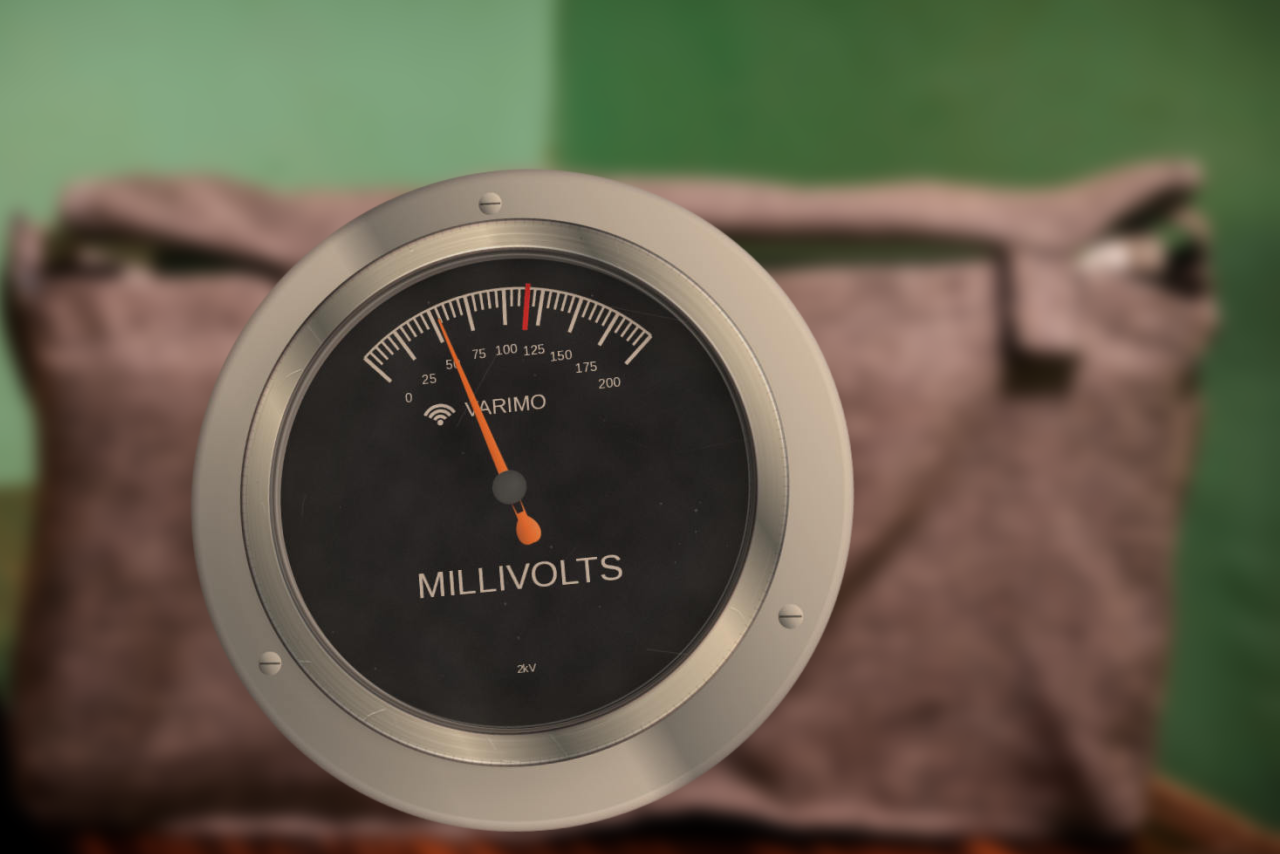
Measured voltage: 55 mV
